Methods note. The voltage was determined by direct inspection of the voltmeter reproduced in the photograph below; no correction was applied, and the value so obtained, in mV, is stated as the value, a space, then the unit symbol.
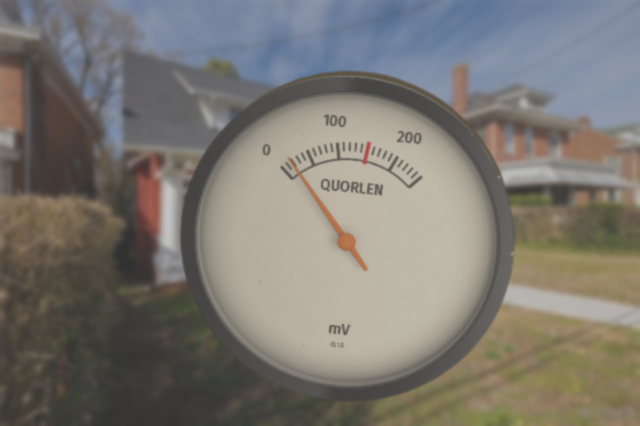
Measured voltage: 20 mV
